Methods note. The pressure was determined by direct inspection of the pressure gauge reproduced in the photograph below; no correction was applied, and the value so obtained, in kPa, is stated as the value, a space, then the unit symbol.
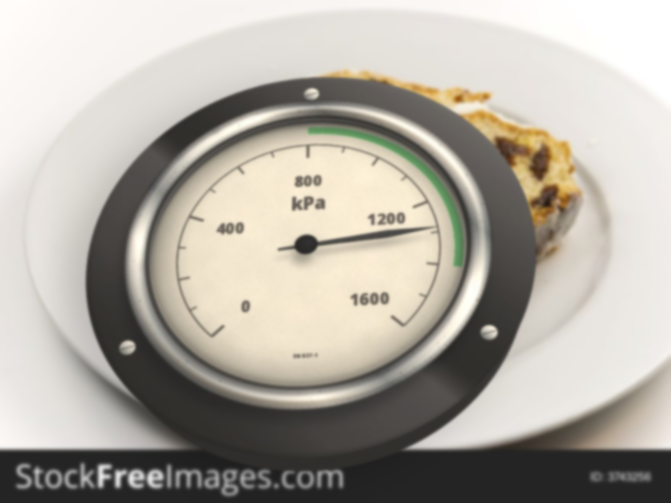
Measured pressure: 1300 kPa
